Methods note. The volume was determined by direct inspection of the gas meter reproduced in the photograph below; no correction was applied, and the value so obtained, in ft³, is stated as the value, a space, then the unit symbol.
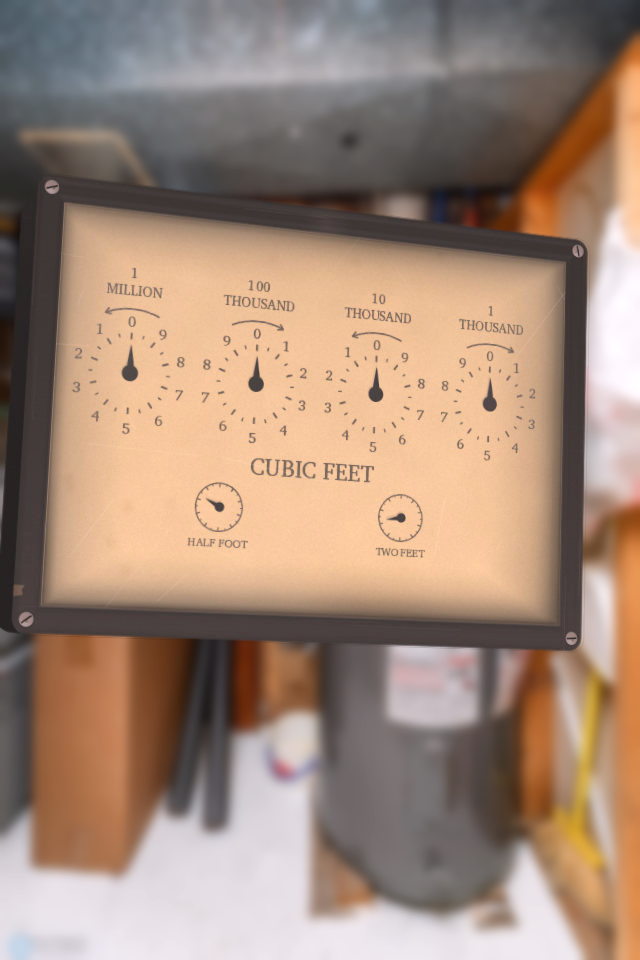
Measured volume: 0 ft³
